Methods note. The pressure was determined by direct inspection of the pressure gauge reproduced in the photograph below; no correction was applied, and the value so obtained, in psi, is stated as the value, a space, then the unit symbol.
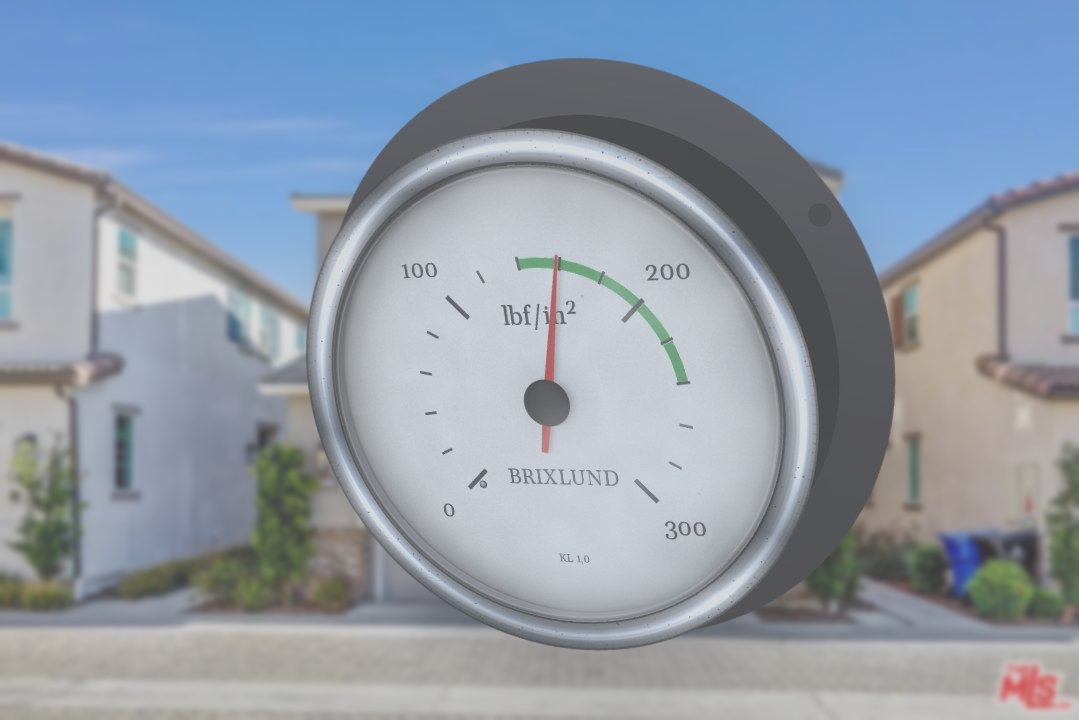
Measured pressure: 160 psi
